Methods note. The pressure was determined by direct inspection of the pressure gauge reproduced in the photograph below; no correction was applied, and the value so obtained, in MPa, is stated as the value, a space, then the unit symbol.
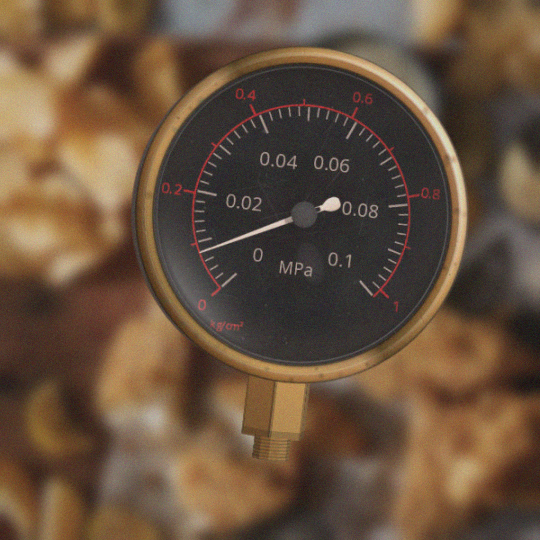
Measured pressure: 0.008 MPa
